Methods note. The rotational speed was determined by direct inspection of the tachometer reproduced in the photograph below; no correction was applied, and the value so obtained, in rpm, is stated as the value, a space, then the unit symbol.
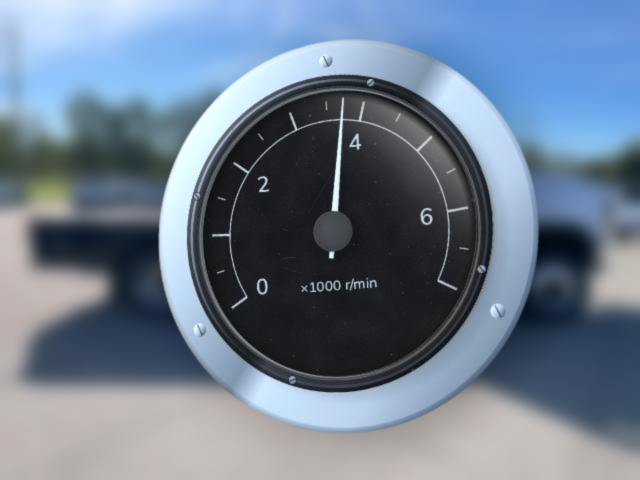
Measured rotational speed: 3750 rpm
